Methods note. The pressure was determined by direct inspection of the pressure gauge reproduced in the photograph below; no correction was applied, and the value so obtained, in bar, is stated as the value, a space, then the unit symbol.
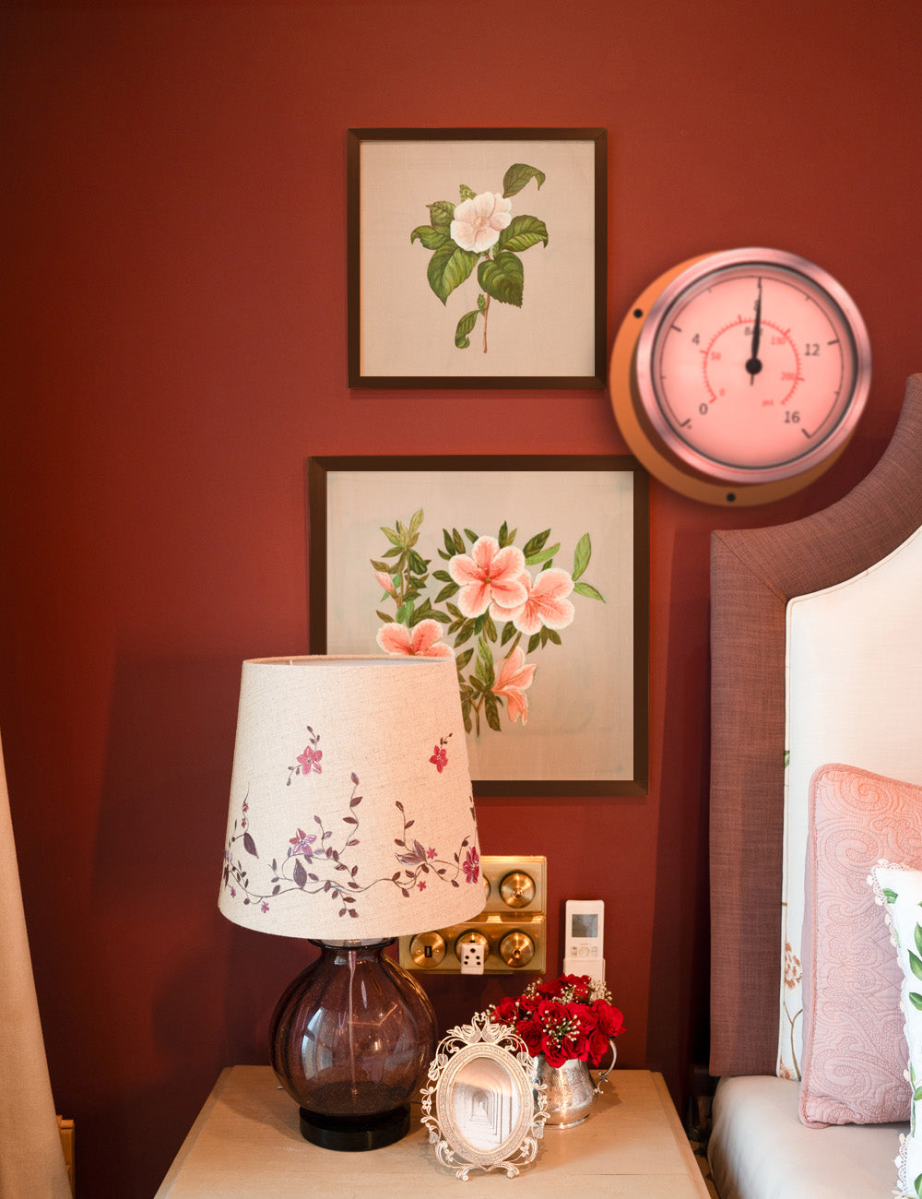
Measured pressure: 8 bar
